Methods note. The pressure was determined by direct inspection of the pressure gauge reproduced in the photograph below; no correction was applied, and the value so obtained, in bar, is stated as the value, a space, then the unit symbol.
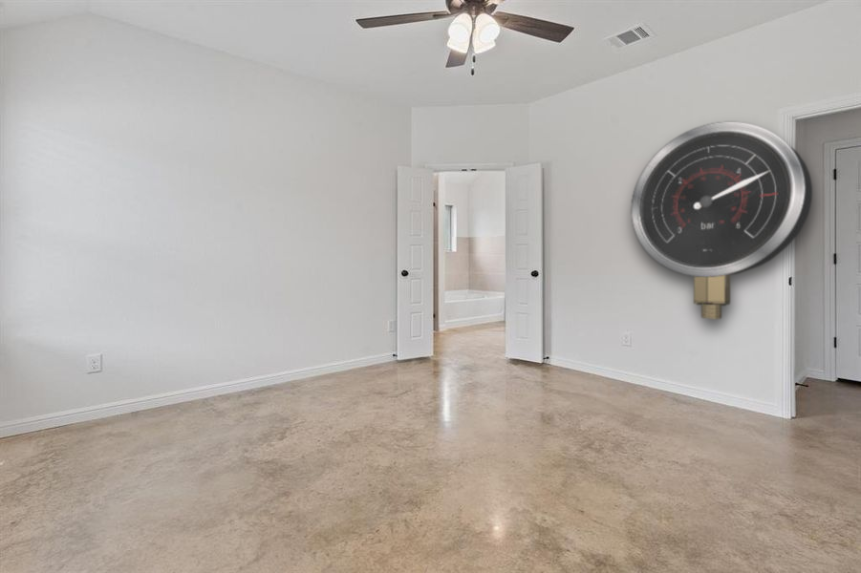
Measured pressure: 4.5 bar
